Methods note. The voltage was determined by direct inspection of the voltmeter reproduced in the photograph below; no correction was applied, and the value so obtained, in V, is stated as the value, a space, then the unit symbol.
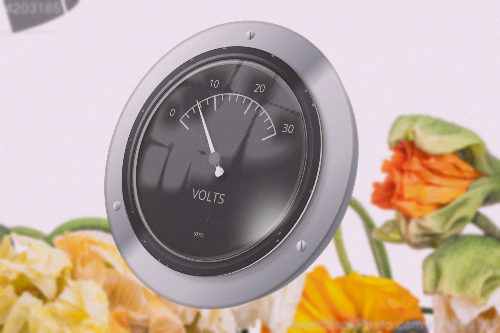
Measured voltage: 6 V
